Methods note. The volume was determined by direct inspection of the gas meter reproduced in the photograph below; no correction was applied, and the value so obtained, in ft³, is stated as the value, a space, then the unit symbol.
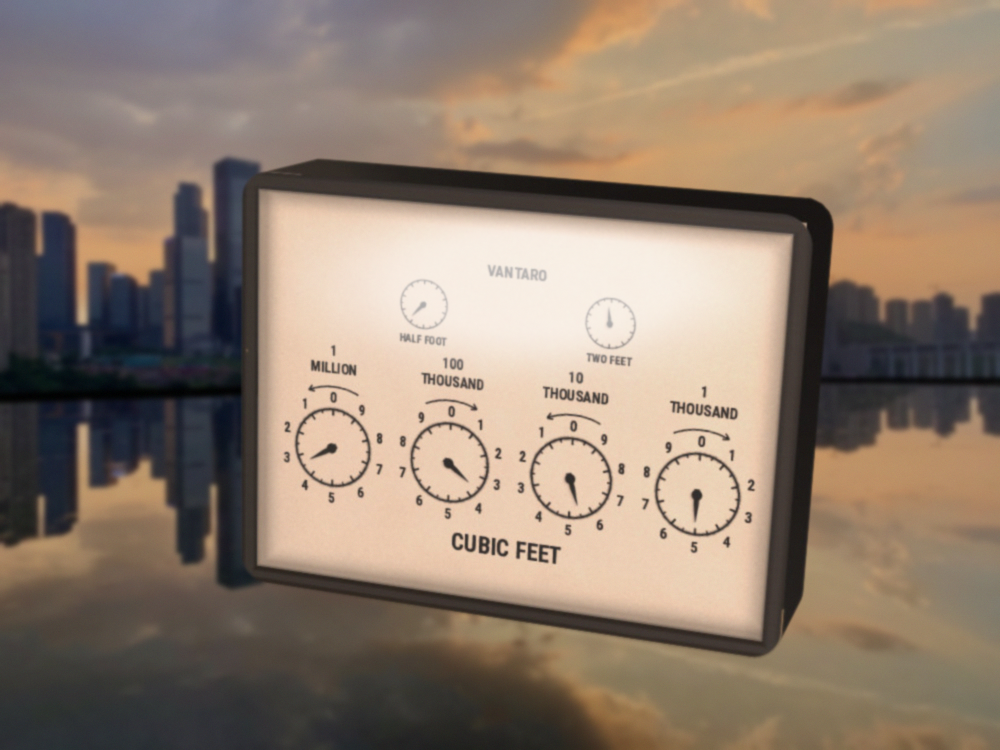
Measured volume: 335500 ft³
